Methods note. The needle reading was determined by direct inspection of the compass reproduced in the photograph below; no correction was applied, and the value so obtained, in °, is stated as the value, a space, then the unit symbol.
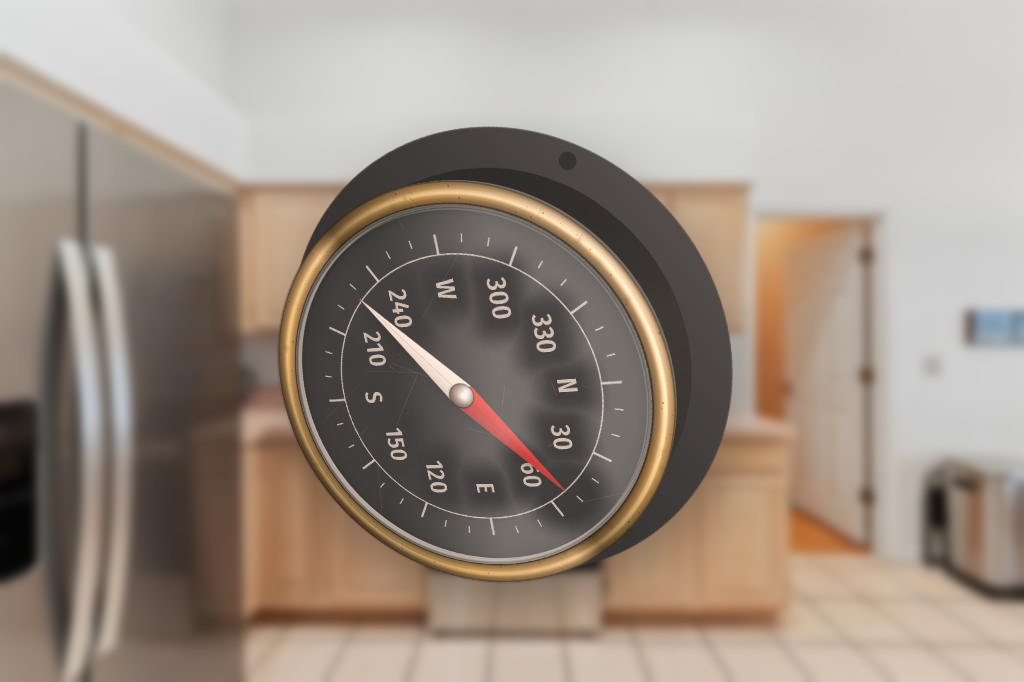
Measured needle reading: 50 °
